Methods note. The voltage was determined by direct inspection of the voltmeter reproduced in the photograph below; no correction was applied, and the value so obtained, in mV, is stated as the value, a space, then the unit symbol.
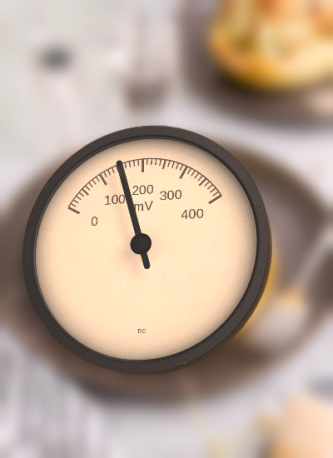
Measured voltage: 150 mV
